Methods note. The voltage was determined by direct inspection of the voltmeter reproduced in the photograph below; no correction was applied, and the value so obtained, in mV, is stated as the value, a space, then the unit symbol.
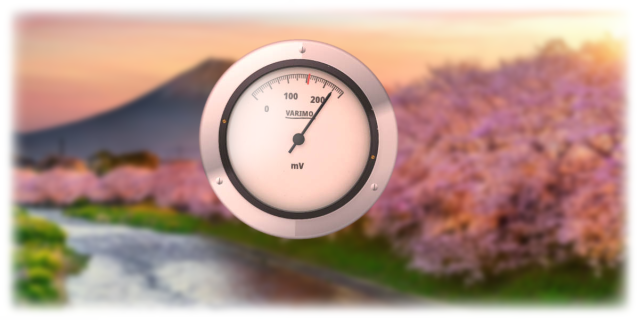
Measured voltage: 225 mV
